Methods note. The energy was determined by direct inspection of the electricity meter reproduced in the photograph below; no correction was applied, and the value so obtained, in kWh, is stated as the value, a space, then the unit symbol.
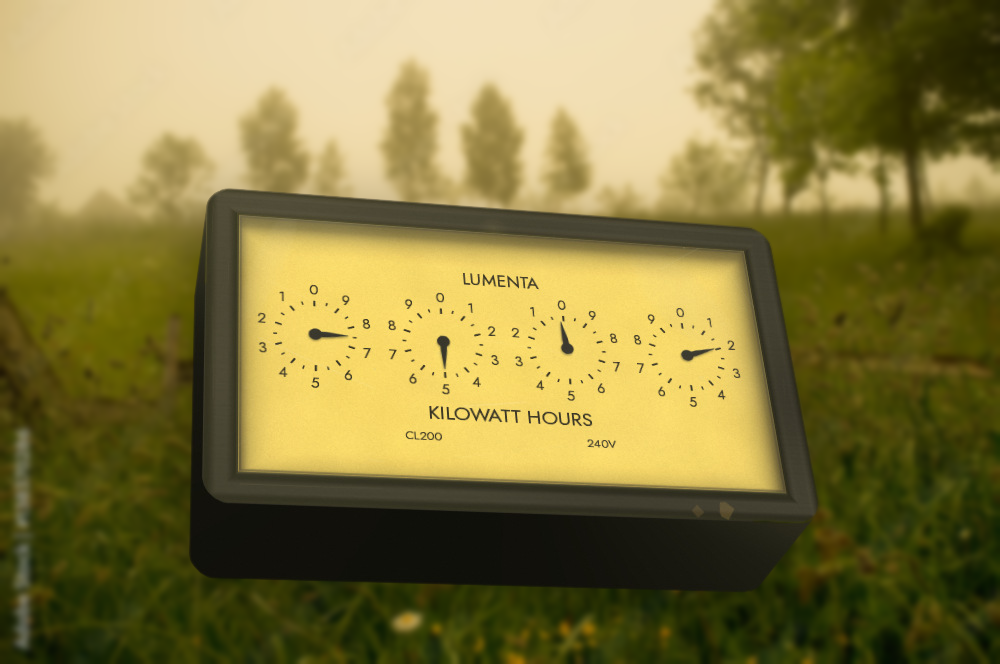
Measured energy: 7502 kWh
